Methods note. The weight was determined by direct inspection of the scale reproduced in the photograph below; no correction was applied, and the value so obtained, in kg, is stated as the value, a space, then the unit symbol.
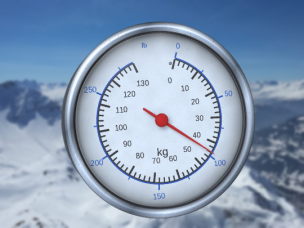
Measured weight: 44 kg
